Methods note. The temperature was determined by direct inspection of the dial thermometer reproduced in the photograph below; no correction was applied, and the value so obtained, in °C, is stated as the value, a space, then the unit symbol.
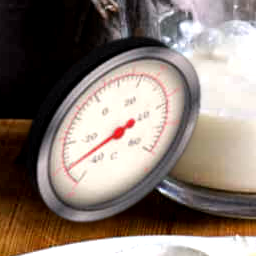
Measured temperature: -30 °C
